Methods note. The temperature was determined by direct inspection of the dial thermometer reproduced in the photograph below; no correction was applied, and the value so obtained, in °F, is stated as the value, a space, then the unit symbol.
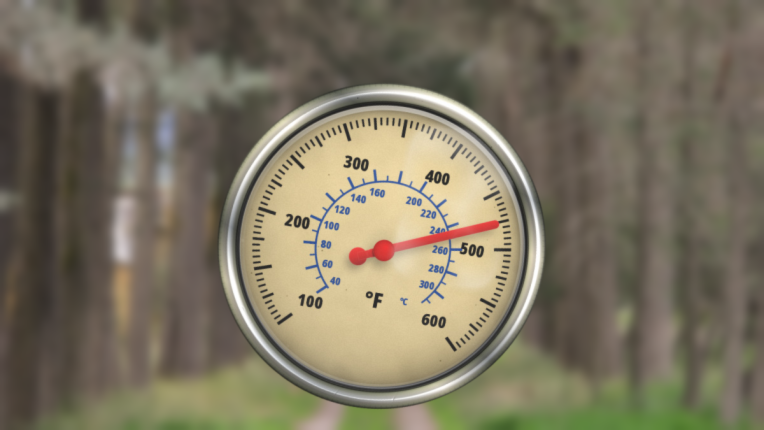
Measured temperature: 475 °F
